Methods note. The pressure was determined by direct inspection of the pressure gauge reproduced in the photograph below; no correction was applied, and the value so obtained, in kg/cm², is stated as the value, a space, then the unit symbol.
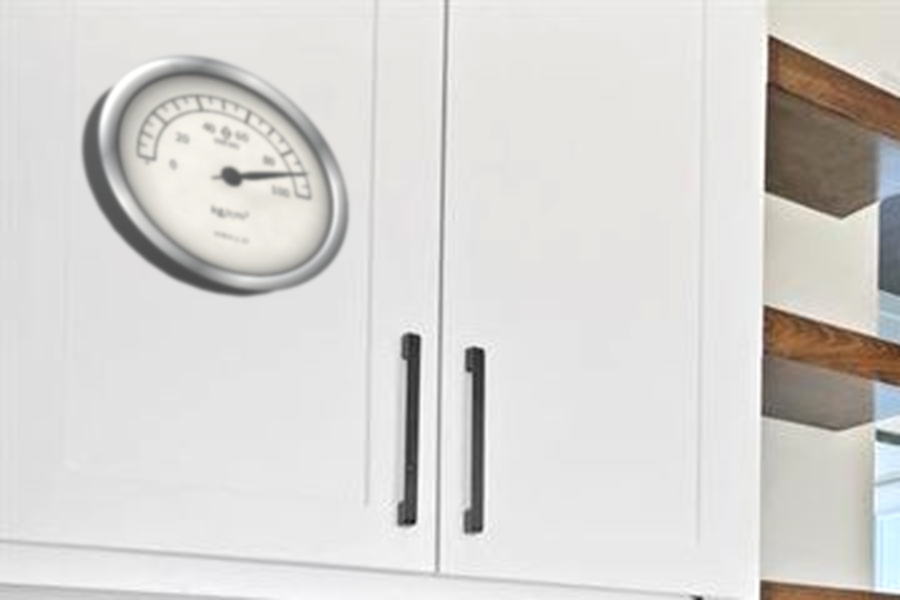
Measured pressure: 90 kg/cm²
